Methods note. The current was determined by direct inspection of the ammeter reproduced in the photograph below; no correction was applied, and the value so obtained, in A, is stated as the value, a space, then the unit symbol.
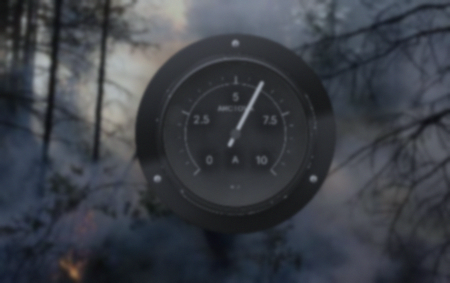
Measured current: 6 A
